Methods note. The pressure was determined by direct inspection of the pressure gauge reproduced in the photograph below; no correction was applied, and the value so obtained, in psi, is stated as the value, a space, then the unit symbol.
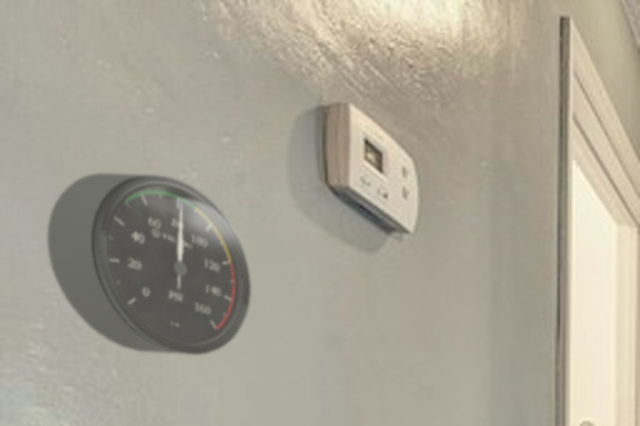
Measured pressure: 80 psi
